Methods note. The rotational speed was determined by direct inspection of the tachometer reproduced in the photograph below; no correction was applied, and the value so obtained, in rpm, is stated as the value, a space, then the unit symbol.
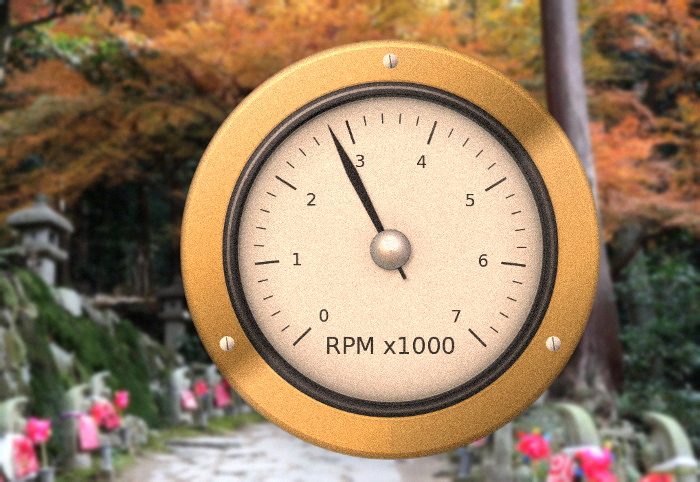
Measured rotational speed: 2800 rpm
